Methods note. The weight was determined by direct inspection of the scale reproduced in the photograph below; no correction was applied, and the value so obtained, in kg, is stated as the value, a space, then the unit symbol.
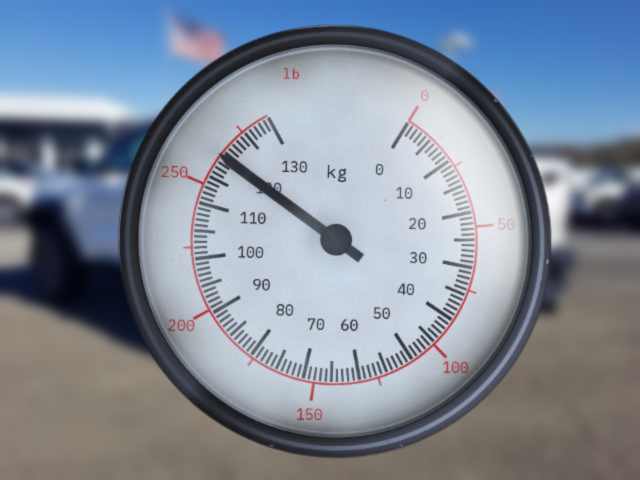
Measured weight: 119 kg
